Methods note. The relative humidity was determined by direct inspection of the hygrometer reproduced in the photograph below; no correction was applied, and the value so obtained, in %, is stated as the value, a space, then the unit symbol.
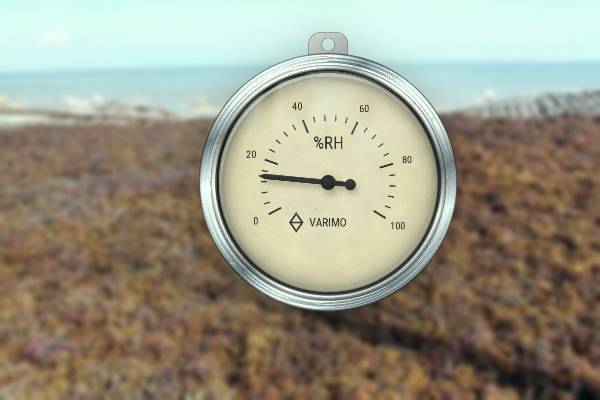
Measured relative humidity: 14 %
